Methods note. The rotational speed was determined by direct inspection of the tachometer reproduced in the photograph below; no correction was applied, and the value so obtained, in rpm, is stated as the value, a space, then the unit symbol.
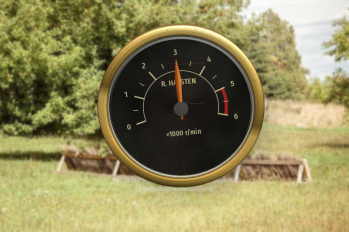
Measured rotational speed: 3000 rpm
